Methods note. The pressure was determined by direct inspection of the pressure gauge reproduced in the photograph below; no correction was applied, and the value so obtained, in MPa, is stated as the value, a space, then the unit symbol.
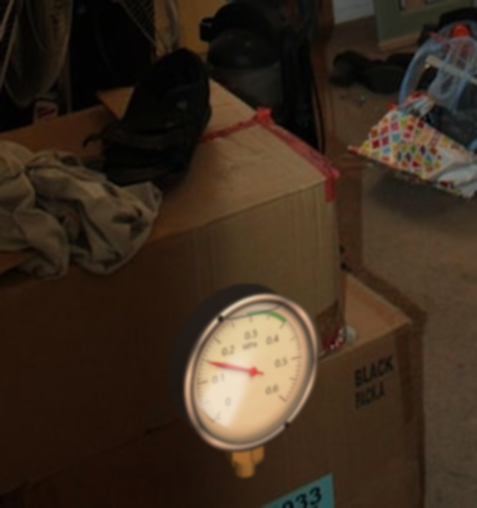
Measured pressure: 0.15 MPa
